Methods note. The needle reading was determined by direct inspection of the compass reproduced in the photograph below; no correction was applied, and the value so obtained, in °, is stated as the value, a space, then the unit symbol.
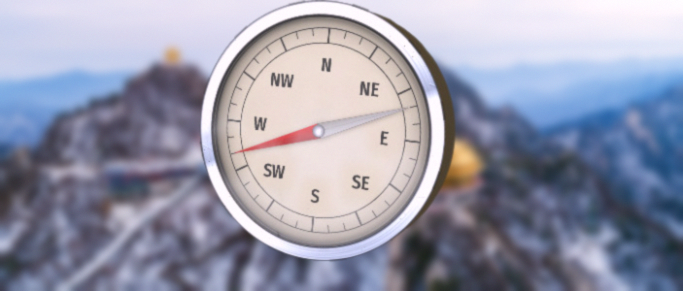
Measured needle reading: 250 °
